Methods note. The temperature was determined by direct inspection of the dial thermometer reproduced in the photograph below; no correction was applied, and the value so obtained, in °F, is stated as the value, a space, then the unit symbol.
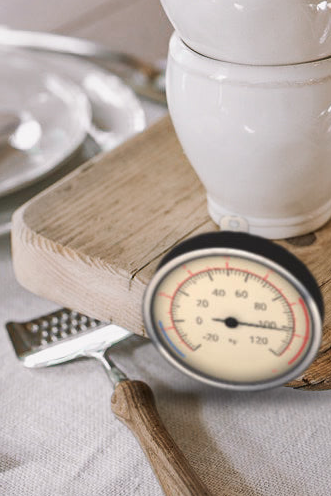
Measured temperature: 100 °F
